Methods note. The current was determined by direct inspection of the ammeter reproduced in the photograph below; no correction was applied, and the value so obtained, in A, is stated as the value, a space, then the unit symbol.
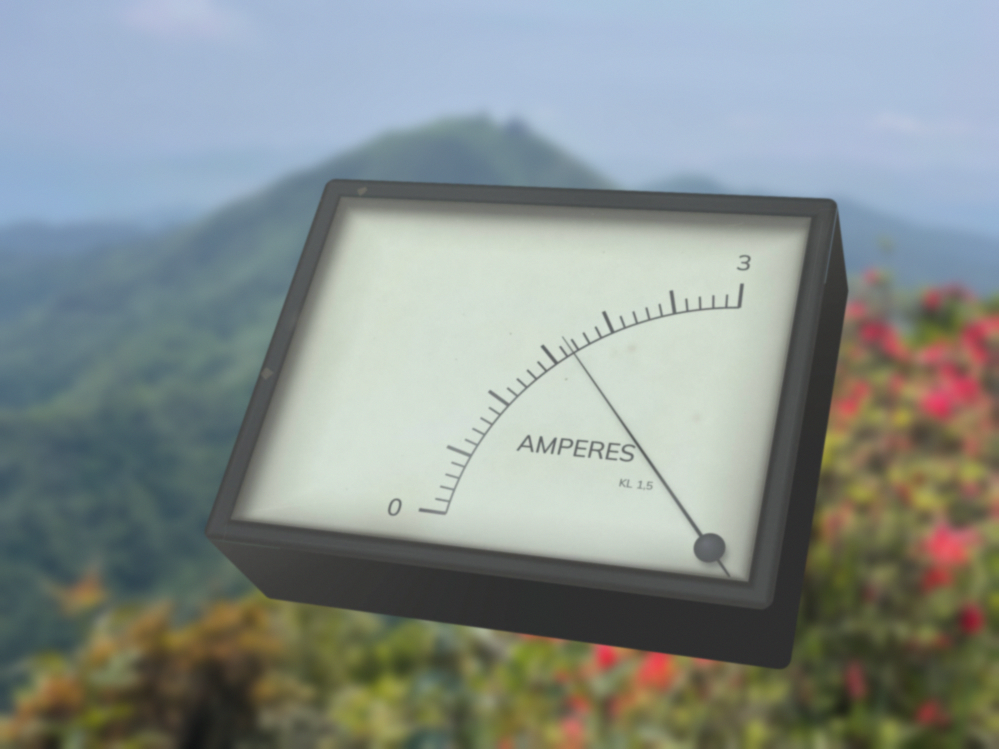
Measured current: 1.65 A
